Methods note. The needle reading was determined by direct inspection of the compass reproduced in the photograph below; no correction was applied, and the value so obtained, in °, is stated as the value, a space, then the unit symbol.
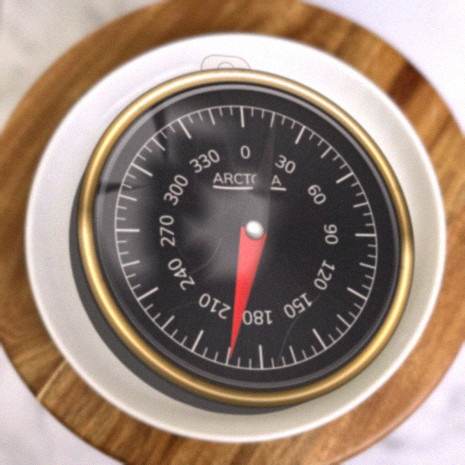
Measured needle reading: 195 °
